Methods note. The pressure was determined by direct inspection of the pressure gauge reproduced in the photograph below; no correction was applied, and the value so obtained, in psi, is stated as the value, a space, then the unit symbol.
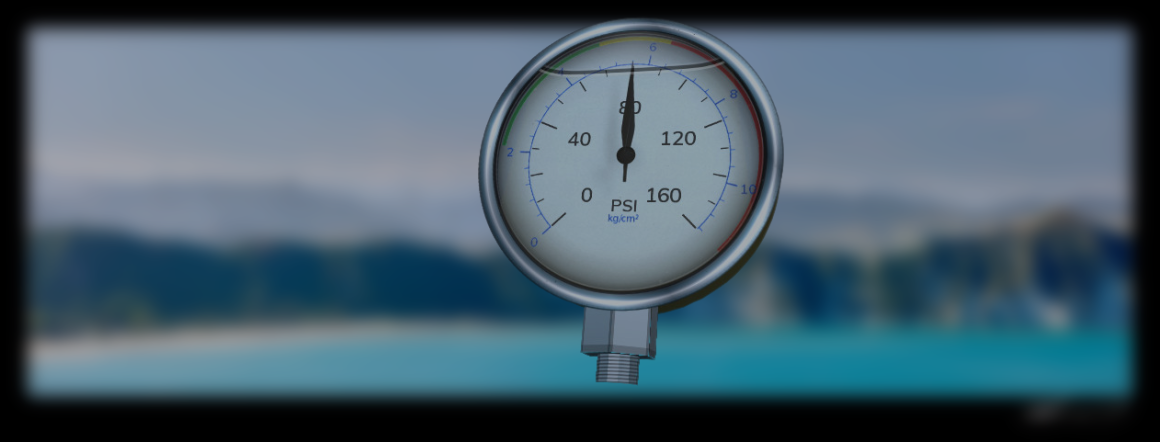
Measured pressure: 80 psi
